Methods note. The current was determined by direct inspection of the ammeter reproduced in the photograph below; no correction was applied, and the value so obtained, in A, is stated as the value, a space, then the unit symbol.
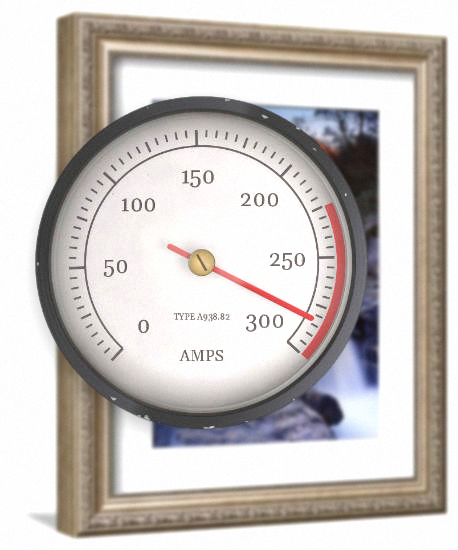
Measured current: 282.5 A
